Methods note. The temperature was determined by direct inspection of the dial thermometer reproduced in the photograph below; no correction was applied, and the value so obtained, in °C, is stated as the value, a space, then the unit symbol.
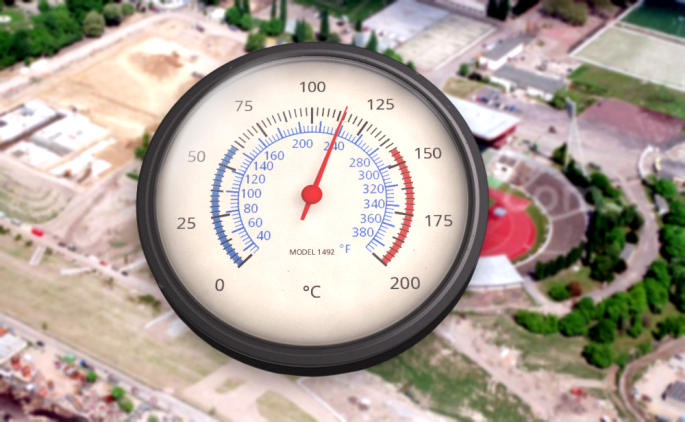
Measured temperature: 115 °C
